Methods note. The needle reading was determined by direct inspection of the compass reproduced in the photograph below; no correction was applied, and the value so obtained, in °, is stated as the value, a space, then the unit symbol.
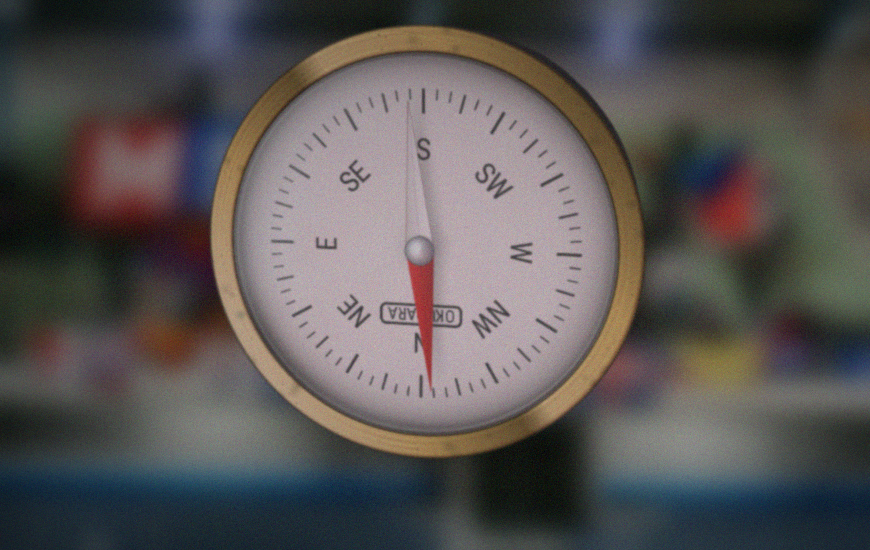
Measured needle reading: 355 °
